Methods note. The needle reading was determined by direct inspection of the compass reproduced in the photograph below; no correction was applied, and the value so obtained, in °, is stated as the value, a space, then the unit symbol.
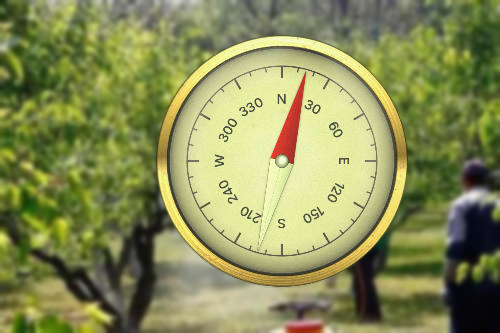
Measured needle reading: 15 °
